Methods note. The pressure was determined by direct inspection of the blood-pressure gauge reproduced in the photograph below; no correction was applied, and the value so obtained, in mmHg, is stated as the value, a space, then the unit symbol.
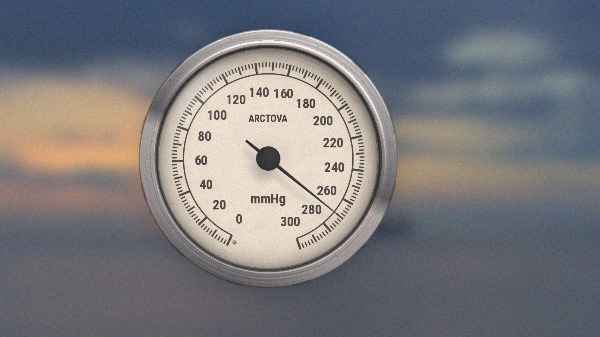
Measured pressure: 270 mmHg
